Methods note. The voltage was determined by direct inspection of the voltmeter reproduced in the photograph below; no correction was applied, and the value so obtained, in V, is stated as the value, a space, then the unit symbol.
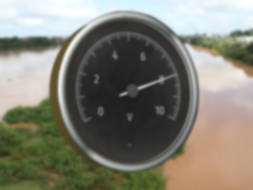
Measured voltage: 8 V
